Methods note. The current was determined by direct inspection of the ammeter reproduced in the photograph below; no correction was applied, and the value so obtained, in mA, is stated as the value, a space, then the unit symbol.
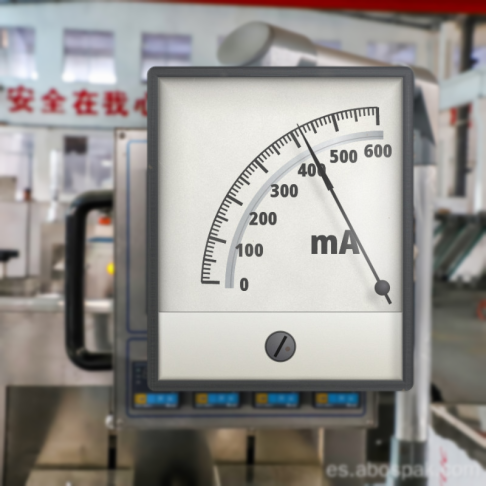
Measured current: 420 mA
